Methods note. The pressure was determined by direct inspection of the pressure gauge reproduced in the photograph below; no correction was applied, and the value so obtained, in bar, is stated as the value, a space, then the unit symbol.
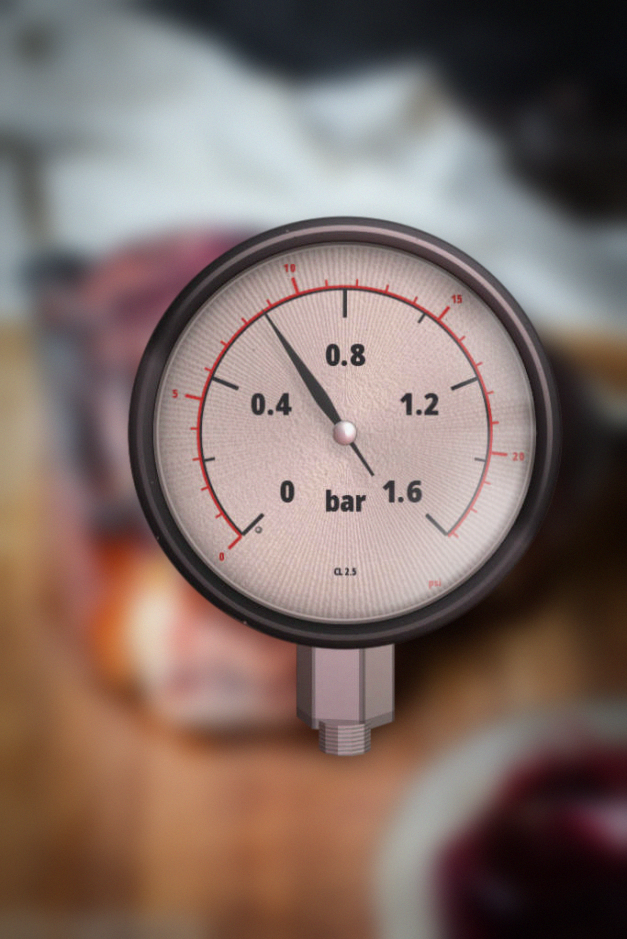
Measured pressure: 0.6 bar
